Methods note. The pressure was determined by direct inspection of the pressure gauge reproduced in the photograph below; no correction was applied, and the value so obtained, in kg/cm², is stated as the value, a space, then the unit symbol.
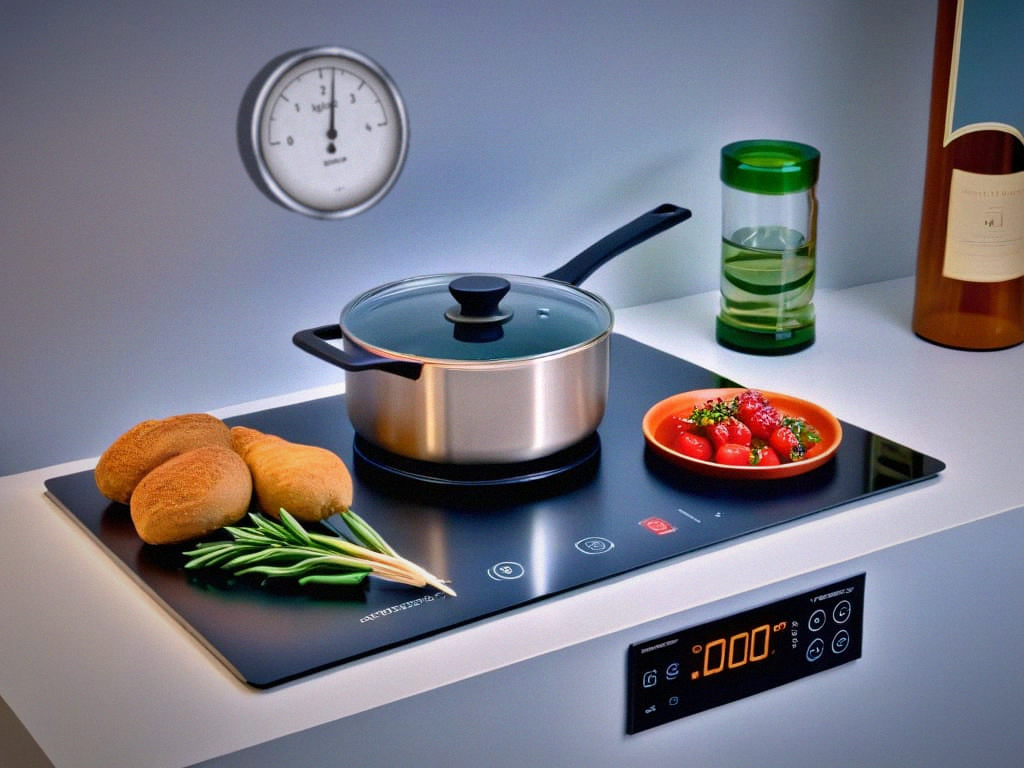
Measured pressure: 2.25 kg/cm²
